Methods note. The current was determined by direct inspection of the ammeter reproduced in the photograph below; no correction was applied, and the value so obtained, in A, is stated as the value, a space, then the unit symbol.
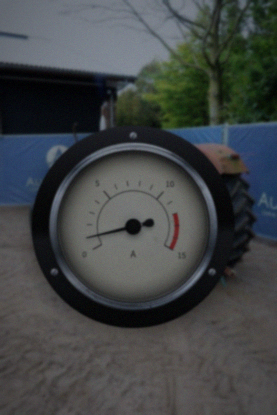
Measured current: 1 A
